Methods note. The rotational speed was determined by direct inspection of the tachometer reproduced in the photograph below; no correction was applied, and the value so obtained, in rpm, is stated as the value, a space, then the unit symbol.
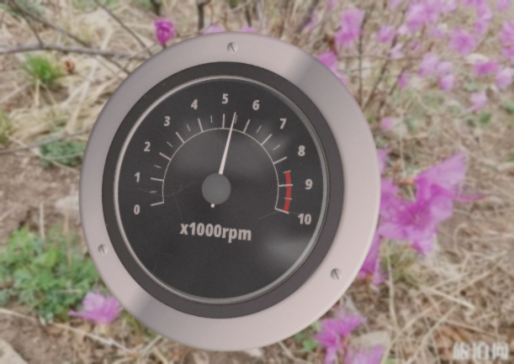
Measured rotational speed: 5500 rpm
